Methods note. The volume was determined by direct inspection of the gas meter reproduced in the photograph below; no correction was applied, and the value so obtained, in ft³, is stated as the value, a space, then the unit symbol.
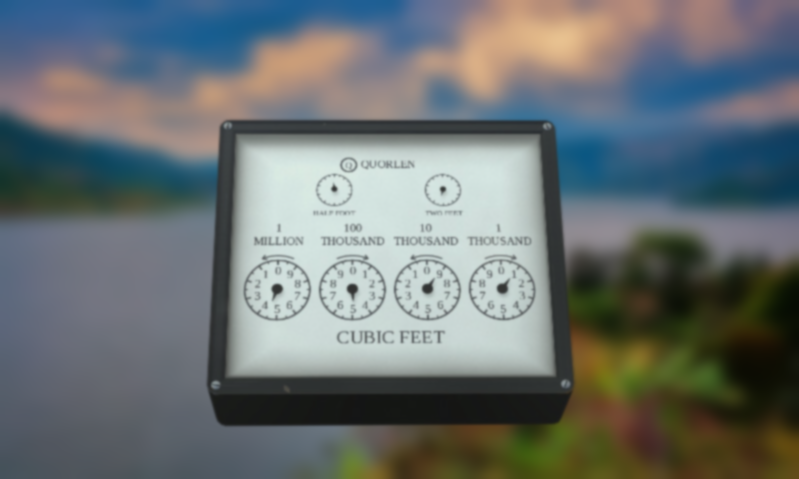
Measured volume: 449100 ft³
